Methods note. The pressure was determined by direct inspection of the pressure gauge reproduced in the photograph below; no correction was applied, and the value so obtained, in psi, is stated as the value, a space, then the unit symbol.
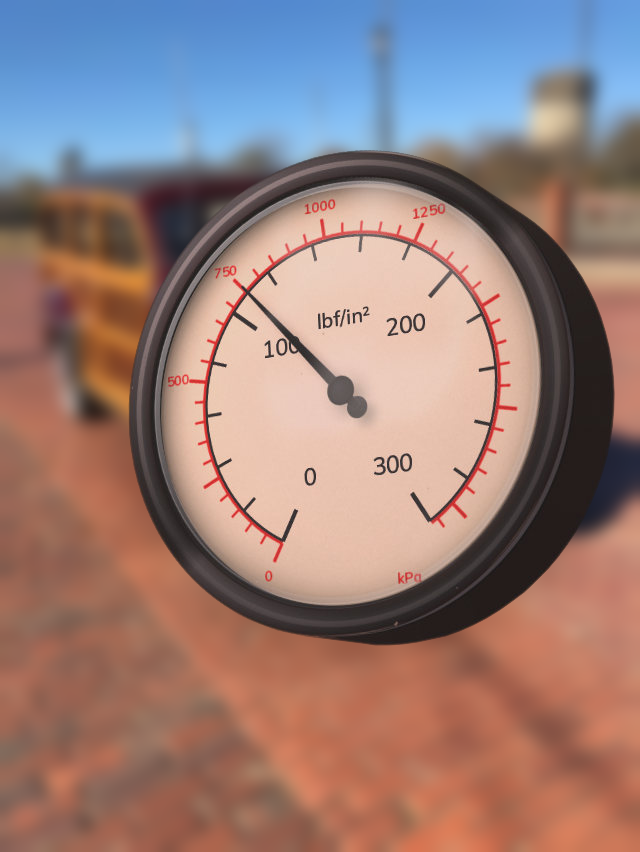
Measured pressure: 110 psi
